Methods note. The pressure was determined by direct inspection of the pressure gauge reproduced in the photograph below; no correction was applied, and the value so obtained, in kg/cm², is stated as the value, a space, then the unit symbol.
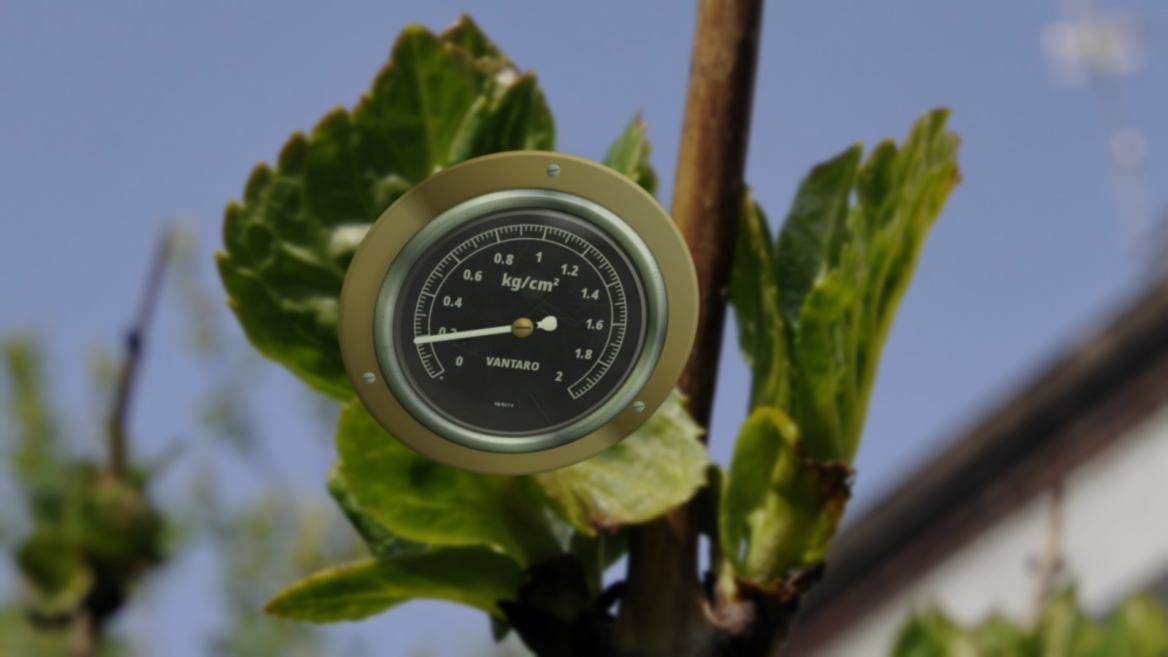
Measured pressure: 0.2 kg/cm²
